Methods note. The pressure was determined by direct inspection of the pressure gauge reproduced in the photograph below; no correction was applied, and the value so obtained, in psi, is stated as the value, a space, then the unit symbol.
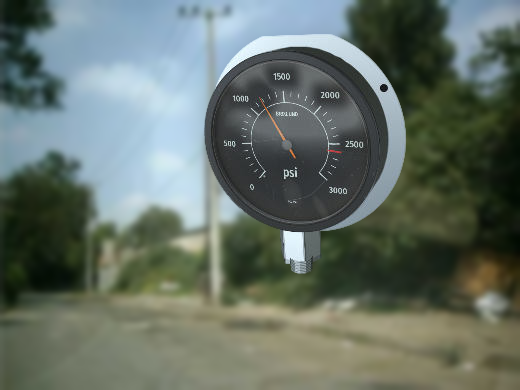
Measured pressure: 1200 psi
